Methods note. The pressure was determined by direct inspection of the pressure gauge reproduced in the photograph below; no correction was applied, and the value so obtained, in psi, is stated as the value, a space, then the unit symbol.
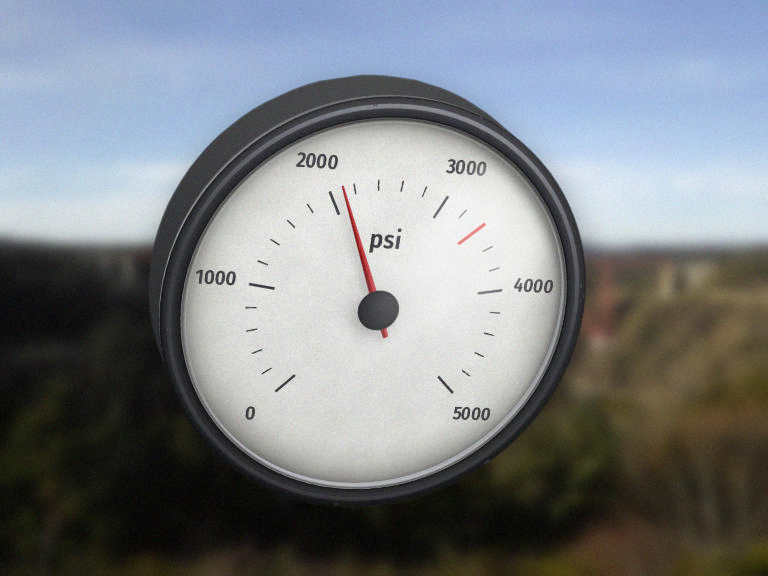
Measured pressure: 2100 psi
